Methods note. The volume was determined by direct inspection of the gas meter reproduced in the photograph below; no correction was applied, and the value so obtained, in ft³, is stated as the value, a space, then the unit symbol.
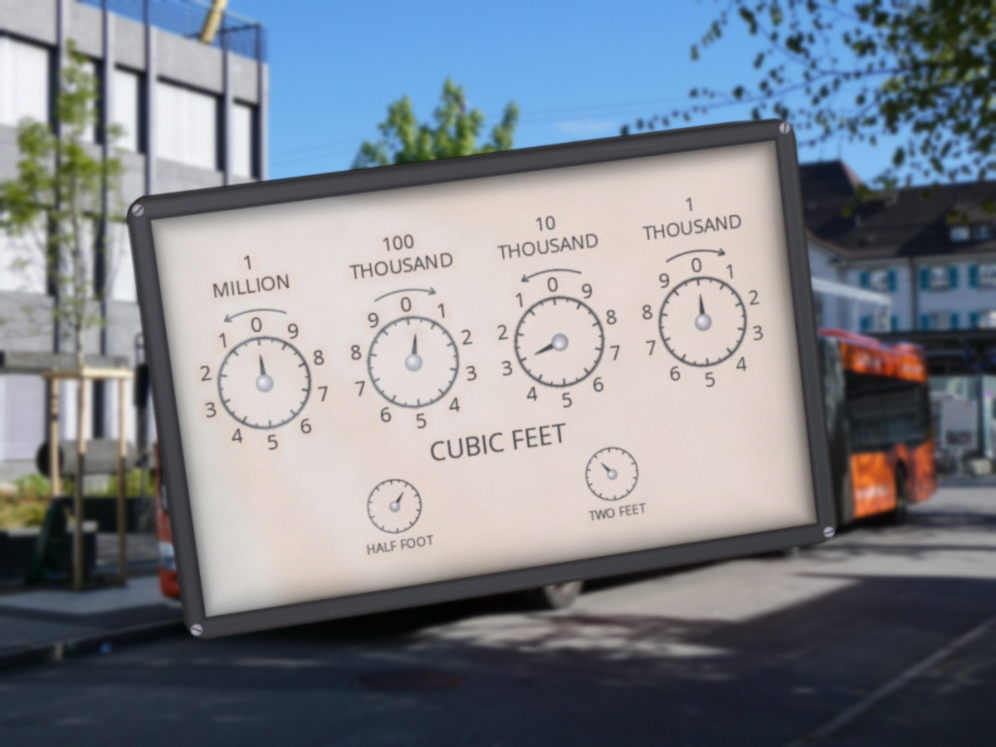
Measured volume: 3000 ft³
